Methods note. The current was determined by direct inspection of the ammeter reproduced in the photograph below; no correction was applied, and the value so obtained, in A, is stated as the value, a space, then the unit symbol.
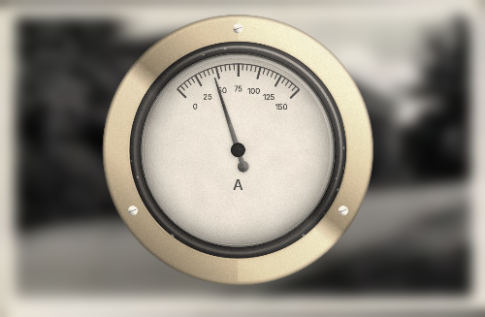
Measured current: 45 A
